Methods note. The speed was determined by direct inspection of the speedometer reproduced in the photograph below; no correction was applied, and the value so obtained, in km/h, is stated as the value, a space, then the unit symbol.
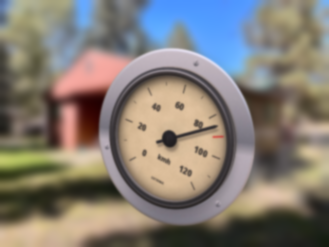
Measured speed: 85 km/h
